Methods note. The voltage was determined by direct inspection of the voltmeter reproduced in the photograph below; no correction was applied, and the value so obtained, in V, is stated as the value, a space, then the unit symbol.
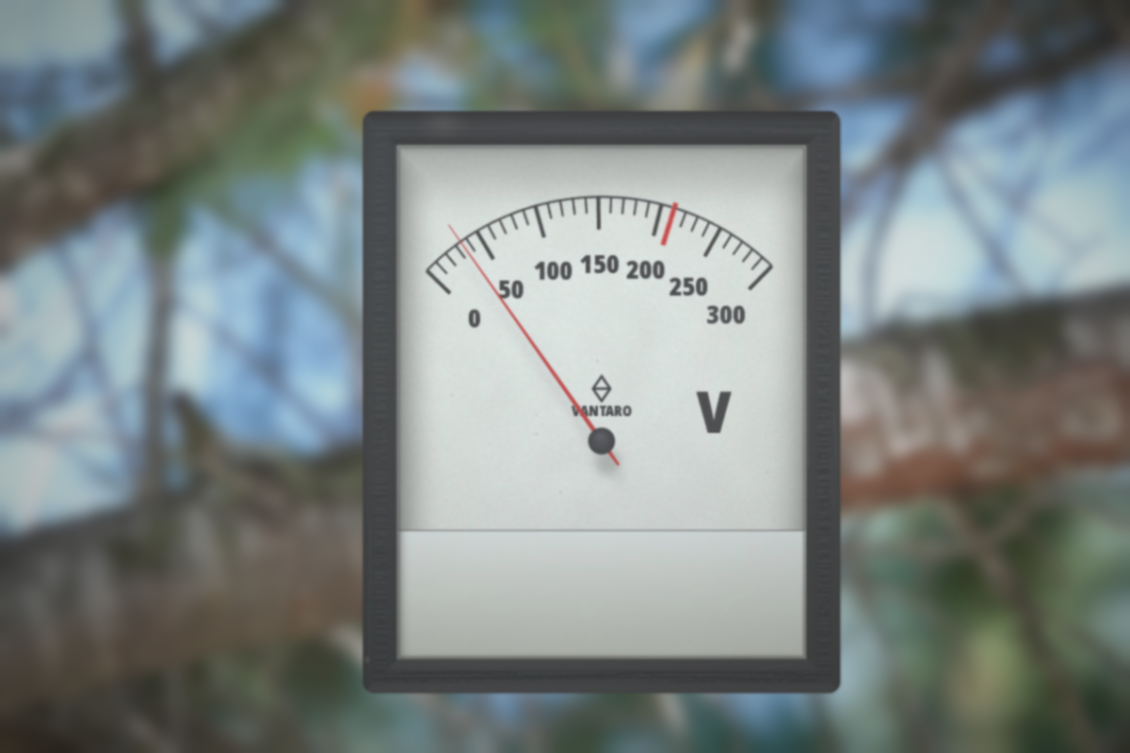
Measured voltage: 35 V
